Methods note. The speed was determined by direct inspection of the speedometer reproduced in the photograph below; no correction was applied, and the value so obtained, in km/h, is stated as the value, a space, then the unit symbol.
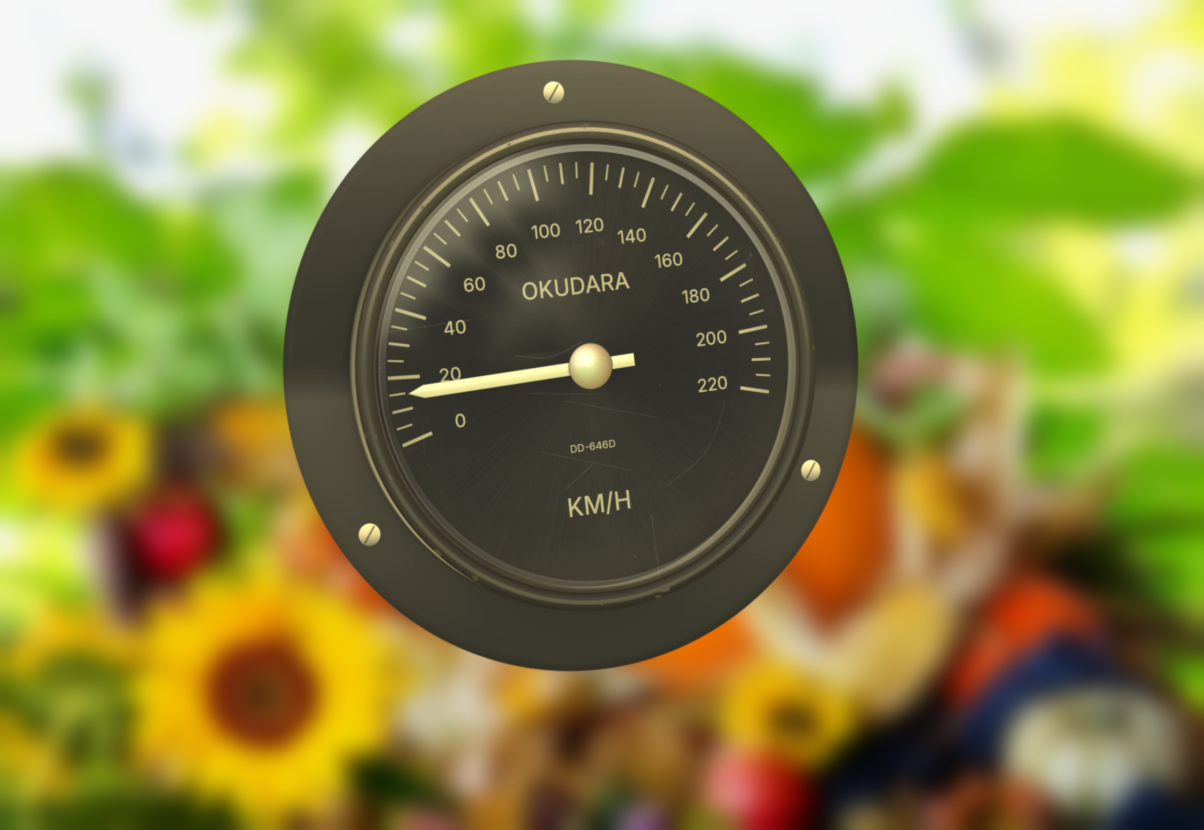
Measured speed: 15 km/h
